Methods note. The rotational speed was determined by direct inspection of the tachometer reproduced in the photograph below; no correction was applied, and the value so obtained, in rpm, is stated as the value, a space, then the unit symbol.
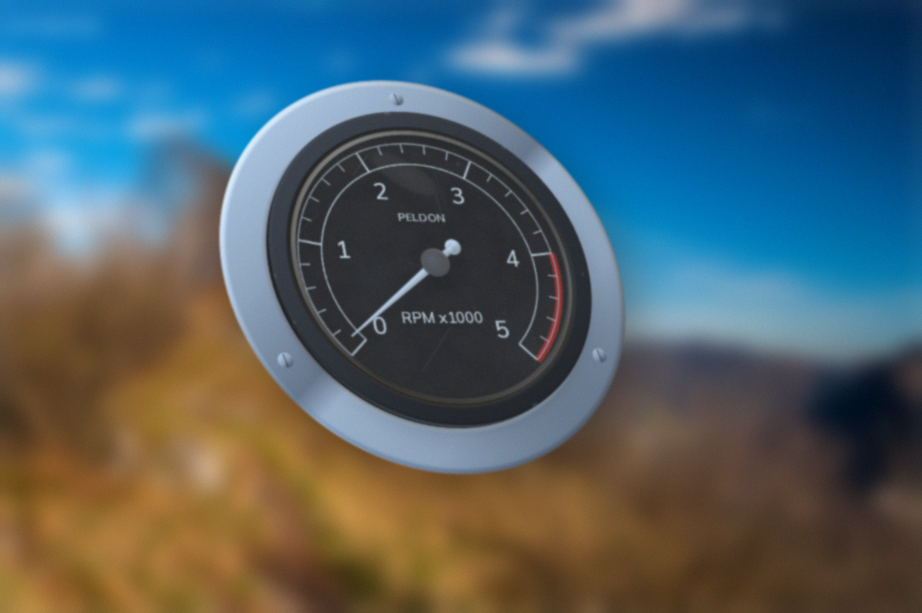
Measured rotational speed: 100 rpm
